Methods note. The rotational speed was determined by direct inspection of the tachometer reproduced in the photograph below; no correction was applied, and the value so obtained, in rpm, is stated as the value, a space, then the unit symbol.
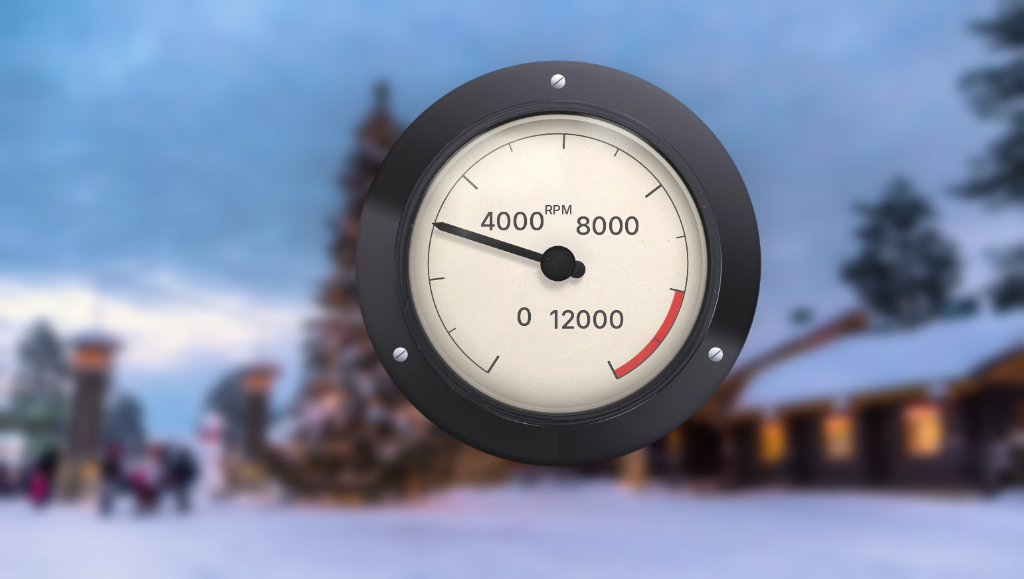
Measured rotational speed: 3000 rpm
